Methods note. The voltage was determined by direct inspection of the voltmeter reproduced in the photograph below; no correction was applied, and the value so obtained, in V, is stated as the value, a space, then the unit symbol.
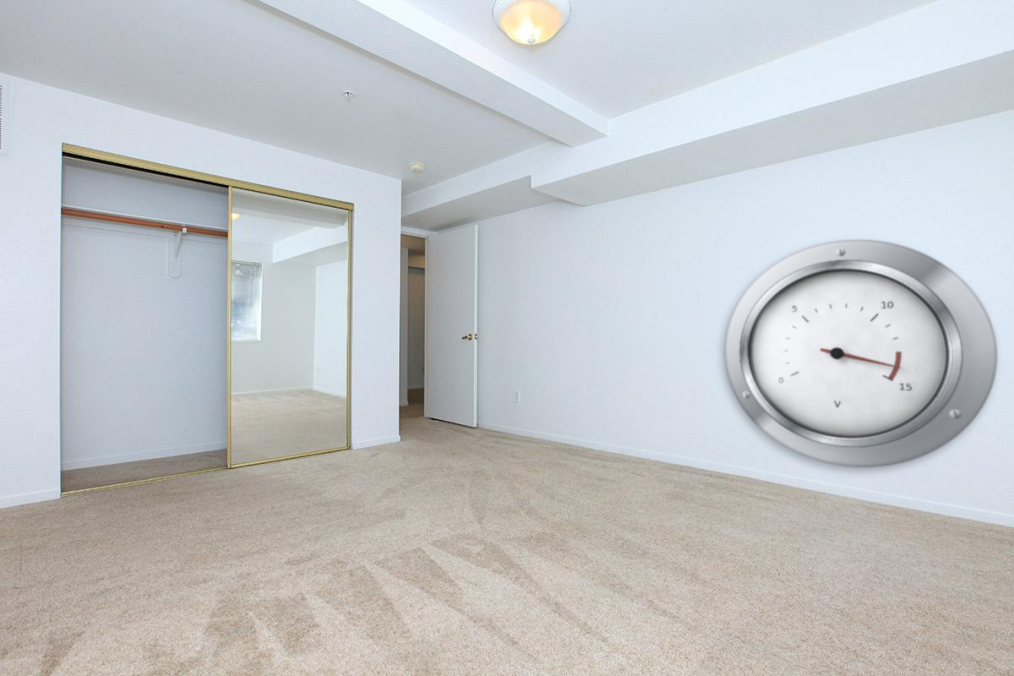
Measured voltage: 14 V
